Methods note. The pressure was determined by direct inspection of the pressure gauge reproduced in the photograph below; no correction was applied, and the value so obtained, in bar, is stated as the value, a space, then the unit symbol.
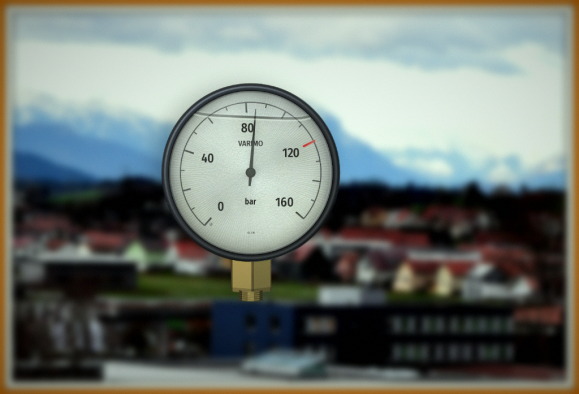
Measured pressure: 85 bar
